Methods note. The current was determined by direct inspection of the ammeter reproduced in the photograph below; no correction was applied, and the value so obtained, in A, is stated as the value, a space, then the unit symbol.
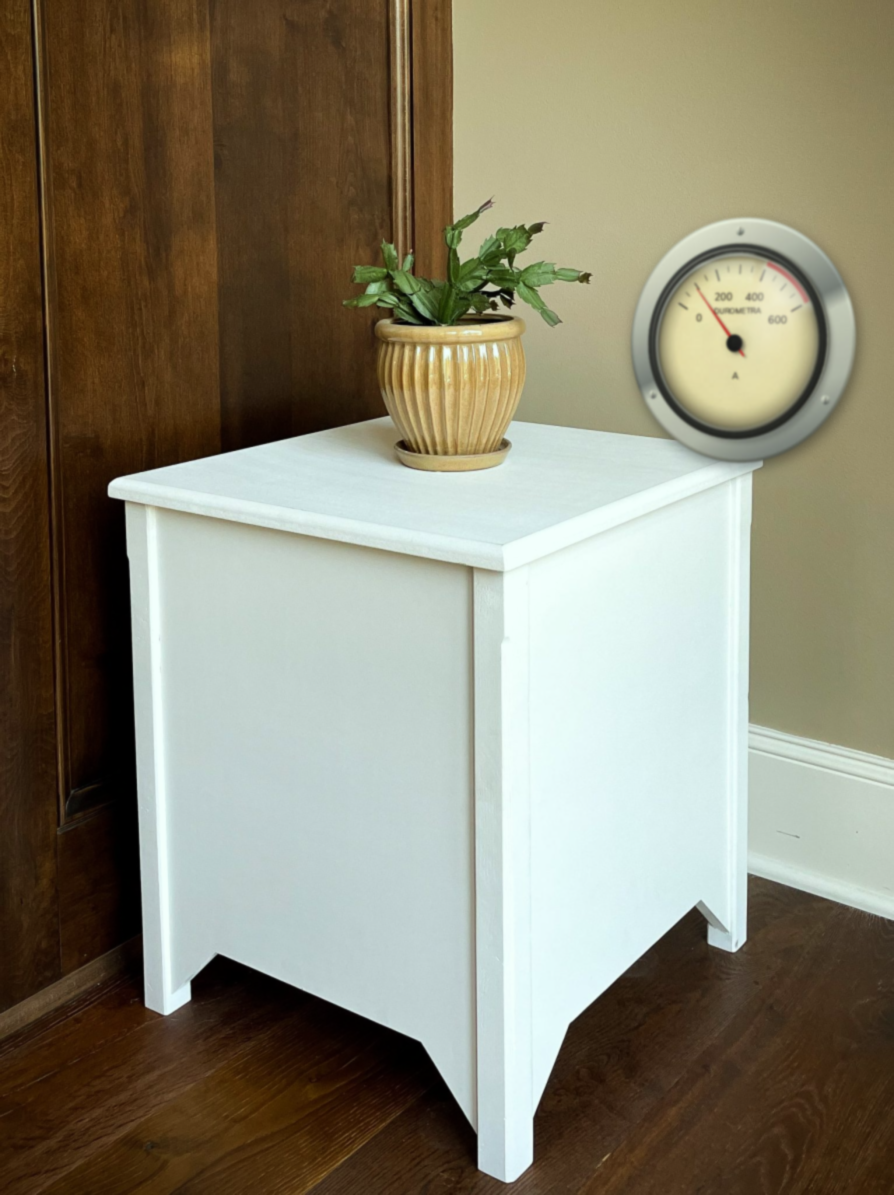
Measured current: 100 A
